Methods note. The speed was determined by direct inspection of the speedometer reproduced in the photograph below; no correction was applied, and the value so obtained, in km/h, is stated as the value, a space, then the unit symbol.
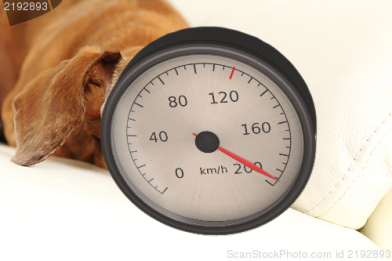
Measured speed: 195 km/h
